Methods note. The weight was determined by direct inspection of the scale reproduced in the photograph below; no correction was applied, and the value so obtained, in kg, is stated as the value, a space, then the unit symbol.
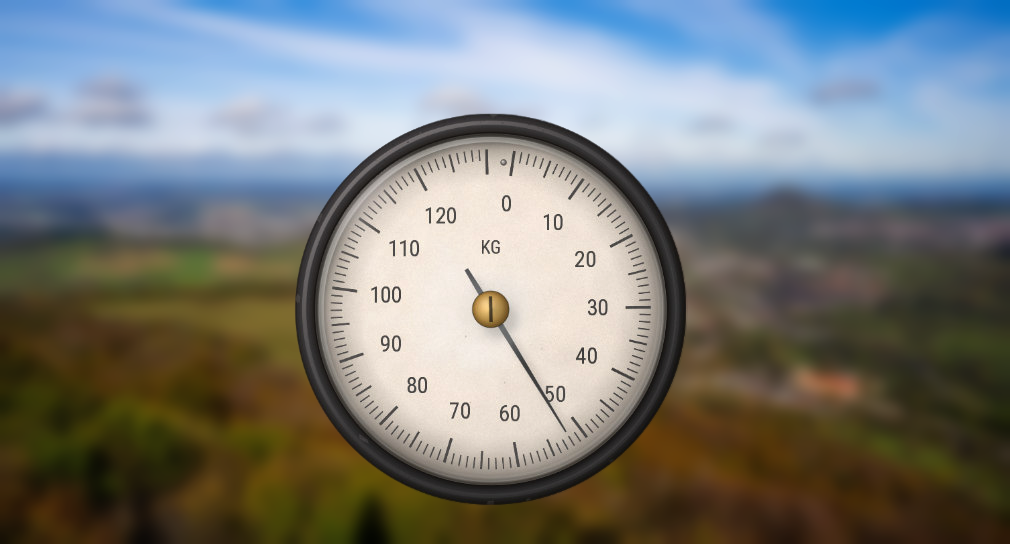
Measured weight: 52 kg
